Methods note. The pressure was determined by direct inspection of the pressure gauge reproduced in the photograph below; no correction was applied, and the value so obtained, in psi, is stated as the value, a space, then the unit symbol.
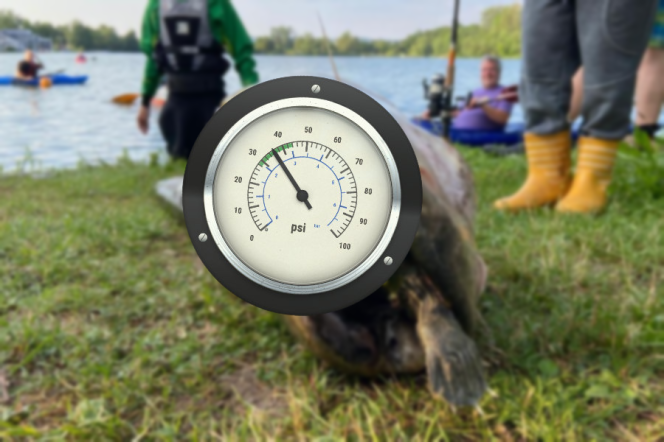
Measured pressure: 36 psi
